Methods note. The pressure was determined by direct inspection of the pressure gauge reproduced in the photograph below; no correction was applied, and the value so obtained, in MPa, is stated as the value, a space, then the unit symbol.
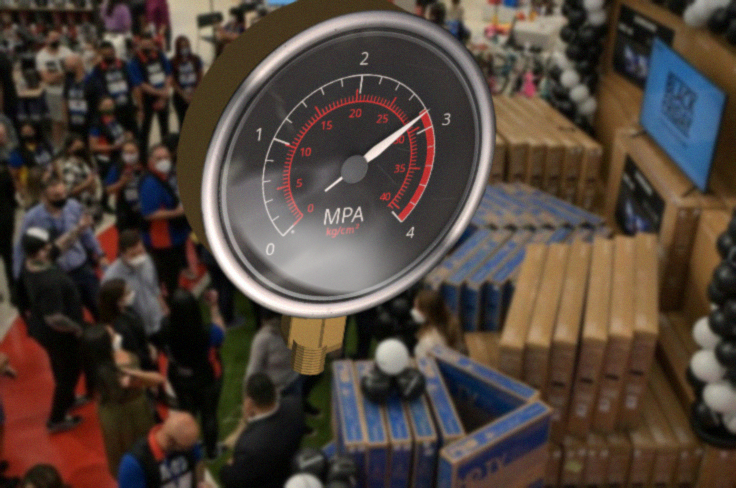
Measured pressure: 2.8 MPa
